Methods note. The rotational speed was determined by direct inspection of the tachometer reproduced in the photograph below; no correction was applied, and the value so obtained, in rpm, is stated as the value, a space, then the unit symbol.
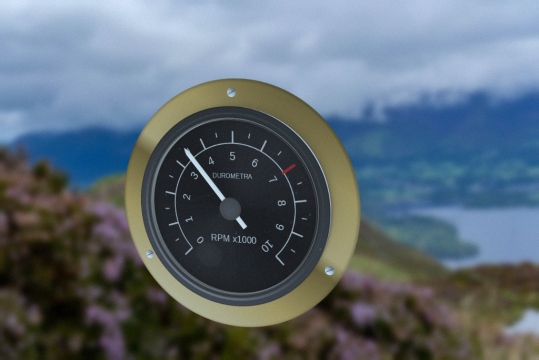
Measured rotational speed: 3500 rpm
